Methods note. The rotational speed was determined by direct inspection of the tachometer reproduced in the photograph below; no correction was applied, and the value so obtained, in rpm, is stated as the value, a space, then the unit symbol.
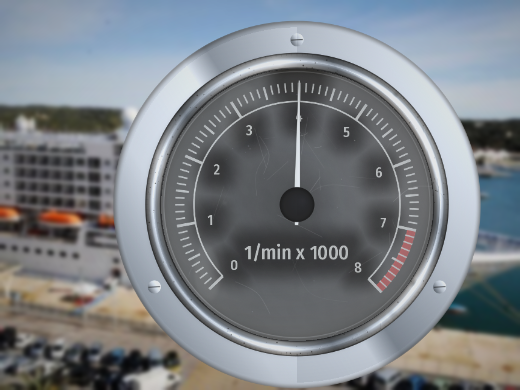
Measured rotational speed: 4000 rpm
